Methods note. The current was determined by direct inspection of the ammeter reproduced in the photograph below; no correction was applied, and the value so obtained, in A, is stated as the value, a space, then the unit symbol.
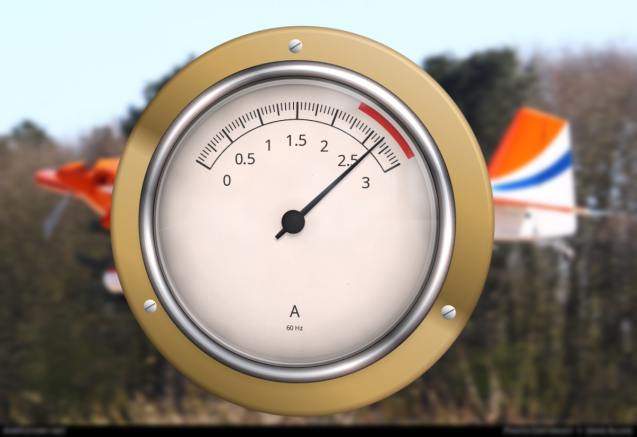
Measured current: 2.65 A
